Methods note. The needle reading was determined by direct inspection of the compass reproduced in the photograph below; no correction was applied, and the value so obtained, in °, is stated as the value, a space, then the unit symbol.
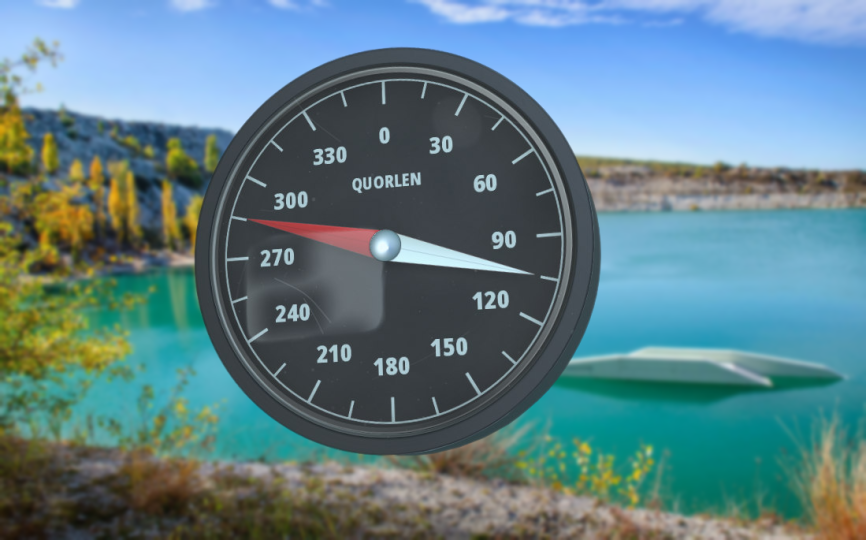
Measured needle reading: 285 °
